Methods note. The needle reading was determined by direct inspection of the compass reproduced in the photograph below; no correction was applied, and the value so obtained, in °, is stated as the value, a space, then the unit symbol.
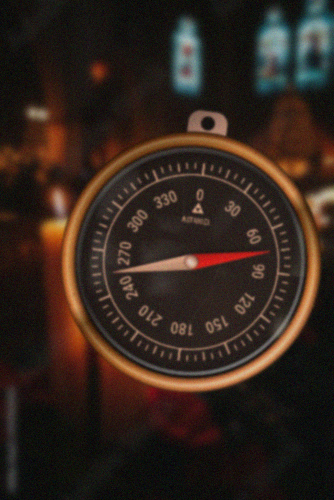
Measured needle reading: 75 °
